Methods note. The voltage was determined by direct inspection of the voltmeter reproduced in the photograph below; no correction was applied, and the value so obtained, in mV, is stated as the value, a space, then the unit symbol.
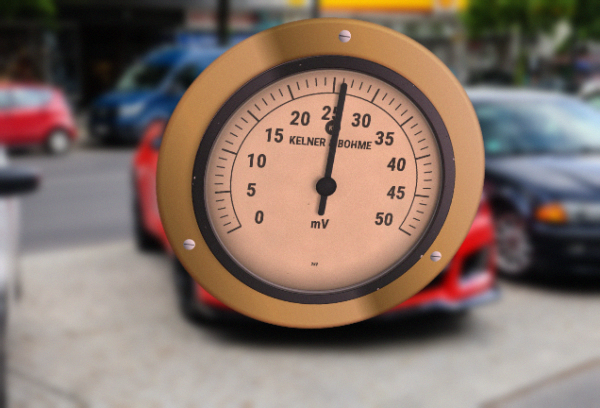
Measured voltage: 26 mV
